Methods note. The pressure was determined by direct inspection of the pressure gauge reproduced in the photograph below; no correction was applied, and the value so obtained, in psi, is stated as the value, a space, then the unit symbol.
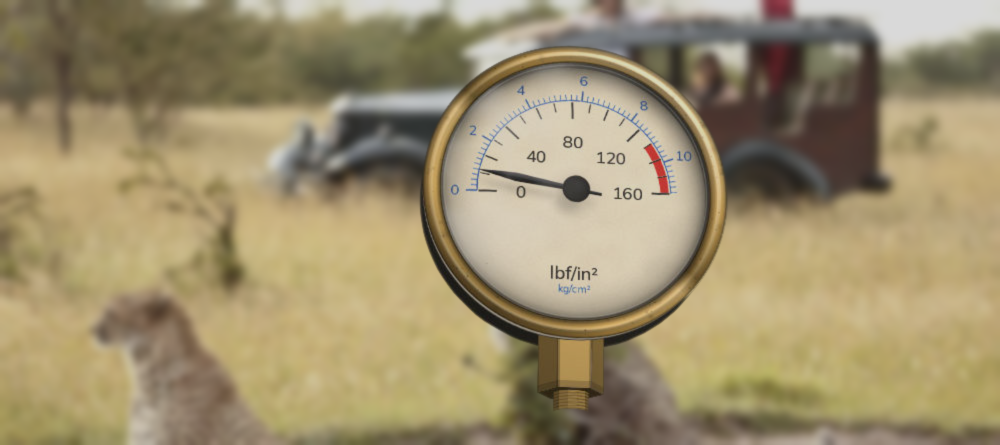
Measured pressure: 10 psi
